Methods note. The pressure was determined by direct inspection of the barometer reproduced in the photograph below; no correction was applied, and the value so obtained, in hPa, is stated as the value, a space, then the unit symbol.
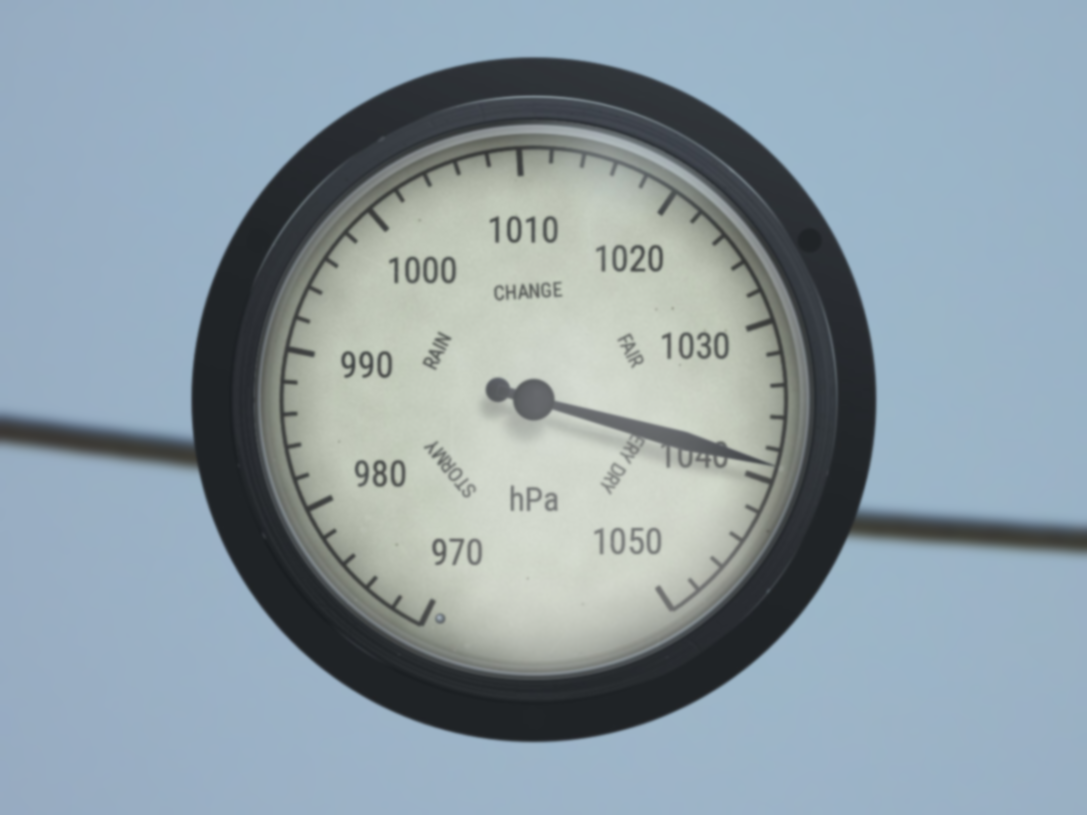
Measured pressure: 1039 hPa
